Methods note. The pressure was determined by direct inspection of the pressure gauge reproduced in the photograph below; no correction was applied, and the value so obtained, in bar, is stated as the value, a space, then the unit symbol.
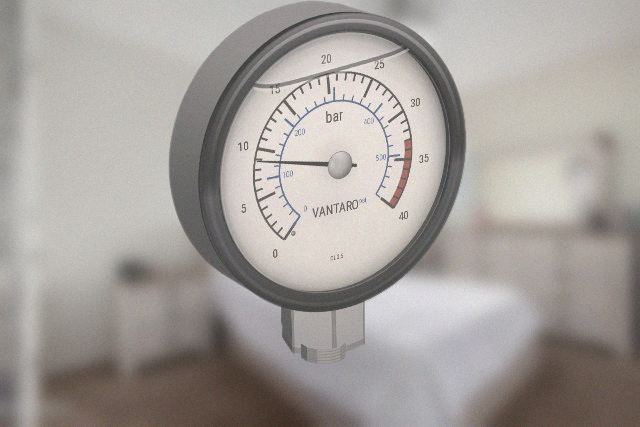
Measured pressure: 9 bar
